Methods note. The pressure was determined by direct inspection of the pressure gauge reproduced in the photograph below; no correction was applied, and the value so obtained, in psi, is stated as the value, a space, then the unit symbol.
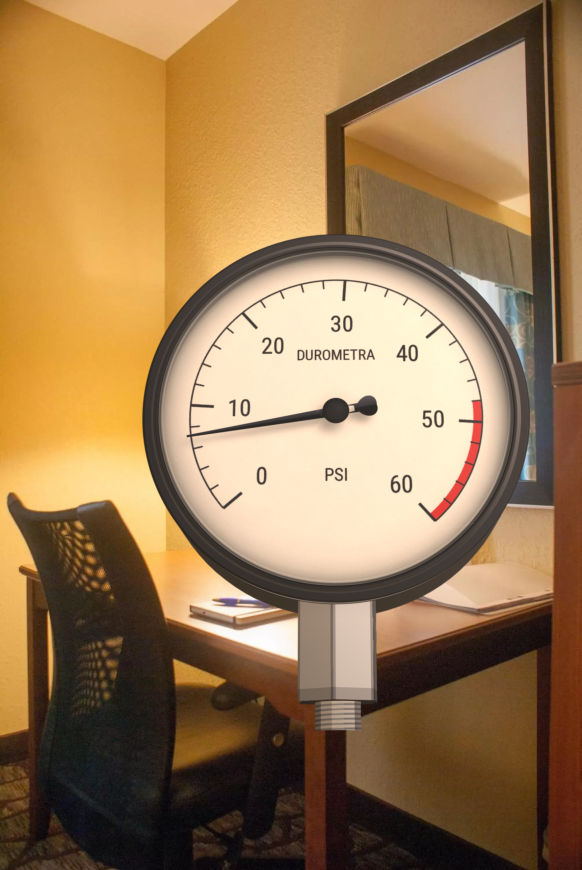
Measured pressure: 7 psi
